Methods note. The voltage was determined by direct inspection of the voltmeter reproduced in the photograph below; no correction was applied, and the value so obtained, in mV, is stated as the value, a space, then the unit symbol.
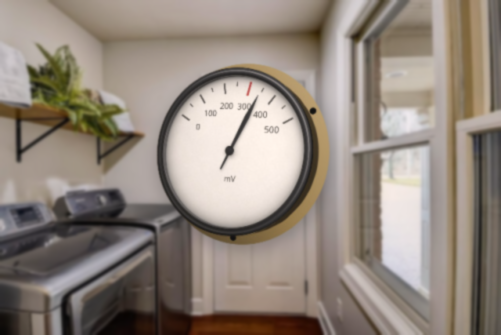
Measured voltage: 350 mV
